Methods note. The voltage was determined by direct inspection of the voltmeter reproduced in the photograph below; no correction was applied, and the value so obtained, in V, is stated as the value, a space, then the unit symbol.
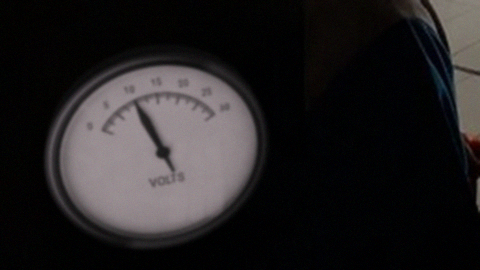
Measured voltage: 10 V
